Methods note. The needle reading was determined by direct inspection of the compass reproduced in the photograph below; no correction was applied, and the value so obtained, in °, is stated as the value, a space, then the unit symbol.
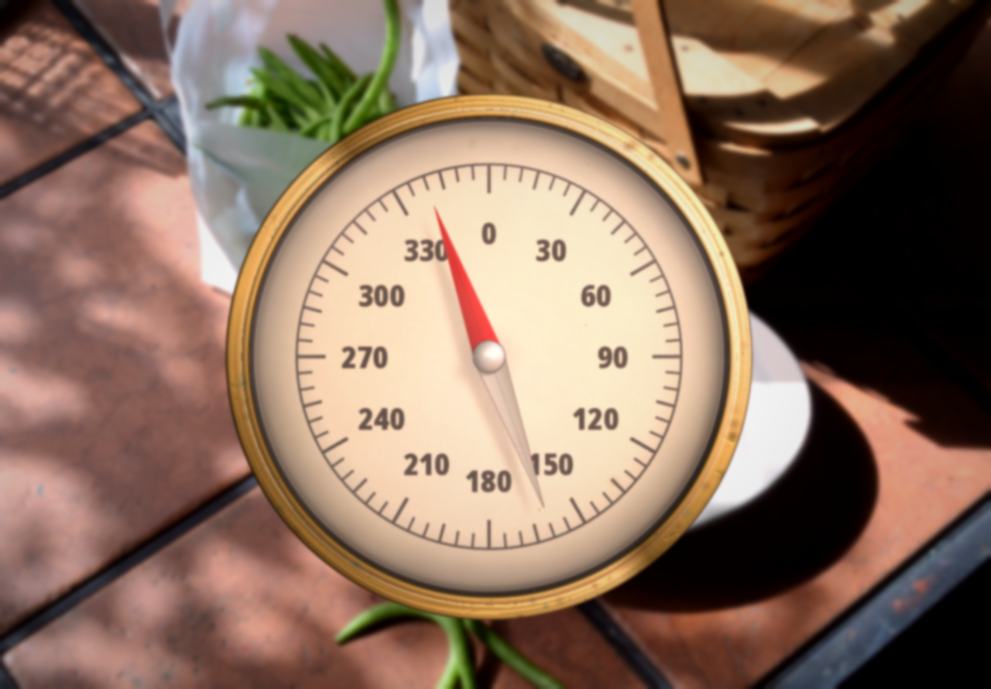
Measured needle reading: 340 °
